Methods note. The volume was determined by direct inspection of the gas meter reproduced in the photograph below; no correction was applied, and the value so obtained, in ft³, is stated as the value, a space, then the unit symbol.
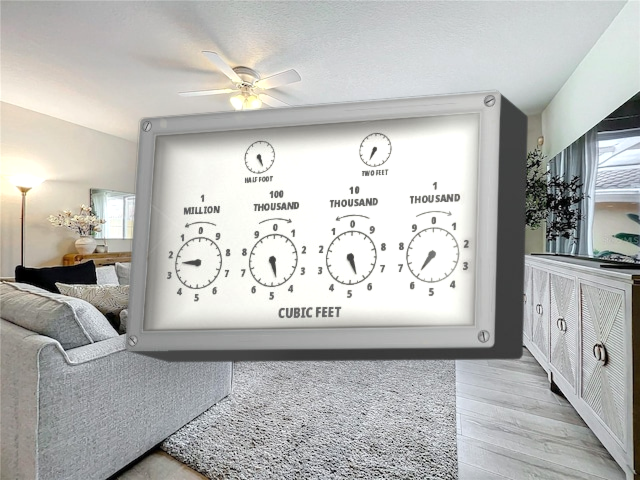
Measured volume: 245600 ft³
